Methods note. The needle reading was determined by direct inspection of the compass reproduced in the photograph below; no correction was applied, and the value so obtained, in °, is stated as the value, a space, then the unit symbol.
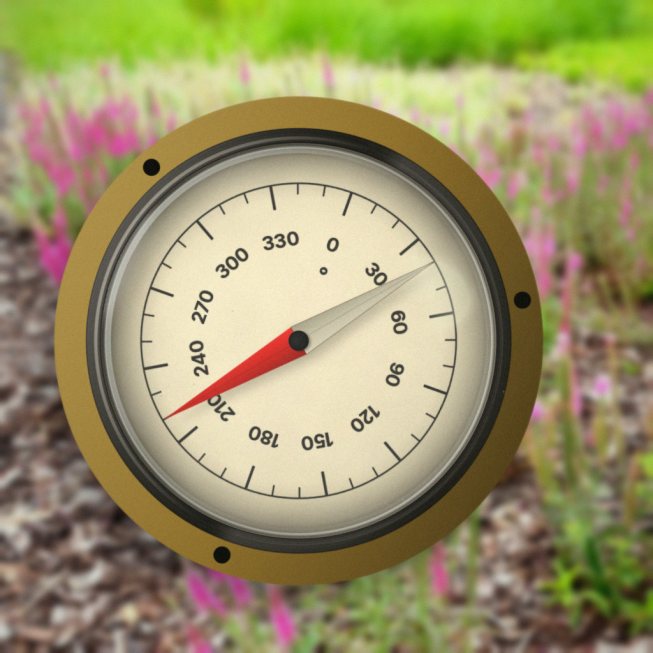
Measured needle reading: 220 °
